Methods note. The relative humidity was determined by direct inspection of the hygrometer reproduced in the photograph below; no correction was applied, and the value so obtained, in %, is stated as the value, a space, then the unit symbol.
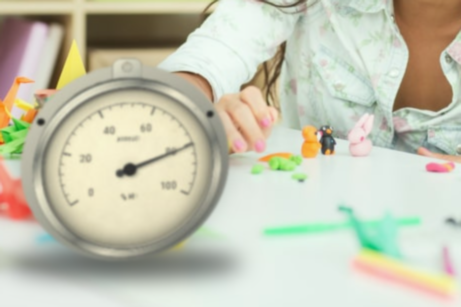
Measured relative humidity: 80 %
